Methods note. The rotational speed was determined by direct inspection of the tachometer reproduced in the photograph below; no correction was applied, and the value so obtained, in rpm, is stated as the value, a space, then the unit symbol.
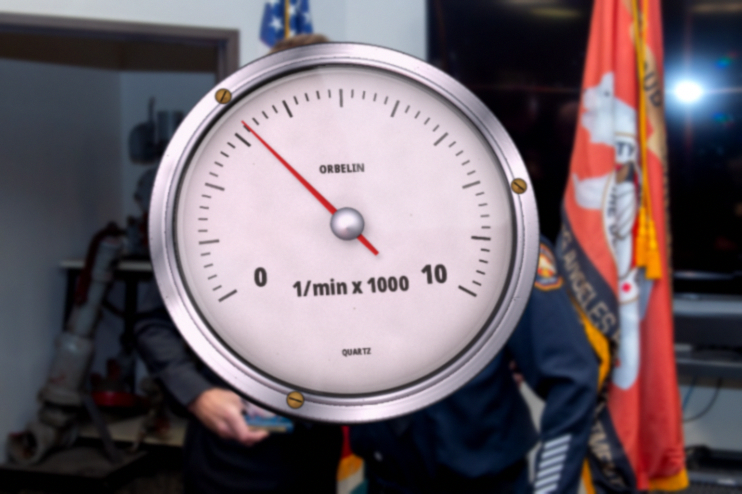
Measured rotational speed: 3200 rpm
